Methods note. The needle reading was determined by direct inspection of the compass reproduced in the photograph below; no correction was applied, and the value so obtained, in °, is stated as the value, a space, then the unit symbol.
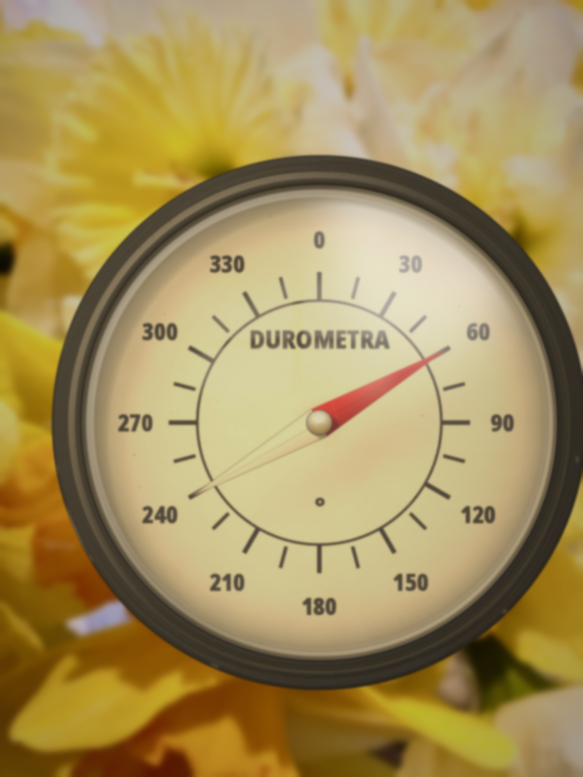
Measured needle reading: 60 °
